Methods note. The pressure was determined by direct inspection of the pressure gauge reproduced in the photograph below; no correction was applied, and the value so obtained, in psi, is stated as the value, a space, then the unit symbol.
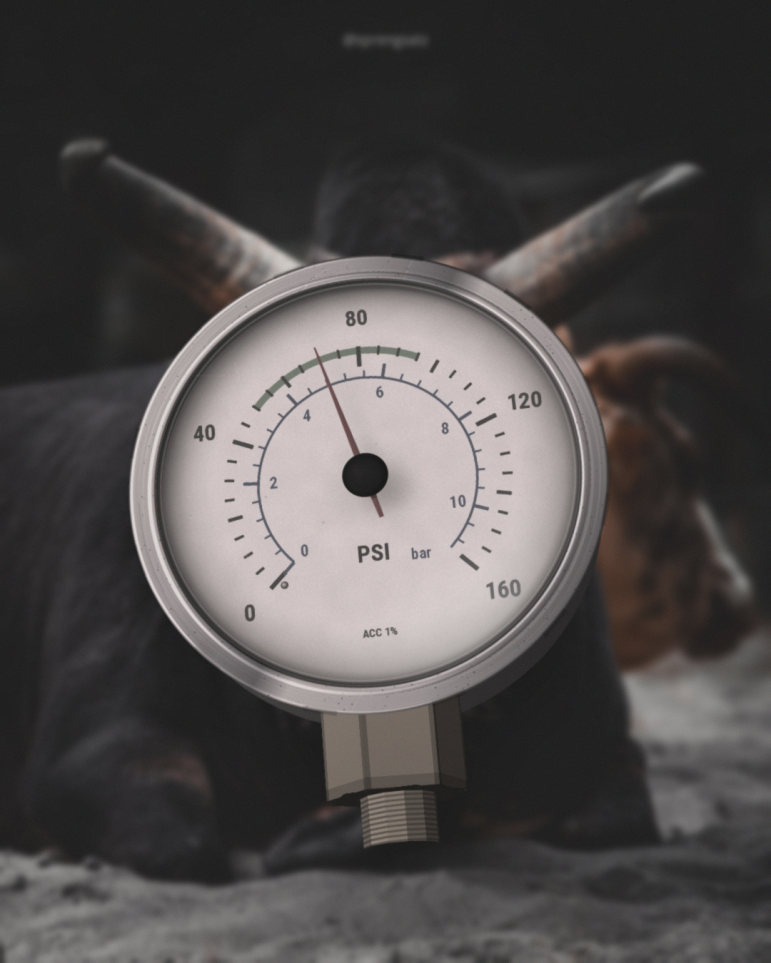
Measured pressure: 70 psi
